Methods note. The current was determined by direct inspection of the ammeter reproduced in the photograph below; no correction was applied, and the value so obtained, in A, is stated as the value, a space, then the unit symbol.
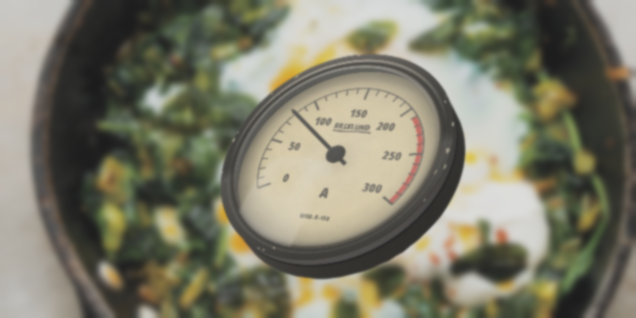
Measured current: 80 A
